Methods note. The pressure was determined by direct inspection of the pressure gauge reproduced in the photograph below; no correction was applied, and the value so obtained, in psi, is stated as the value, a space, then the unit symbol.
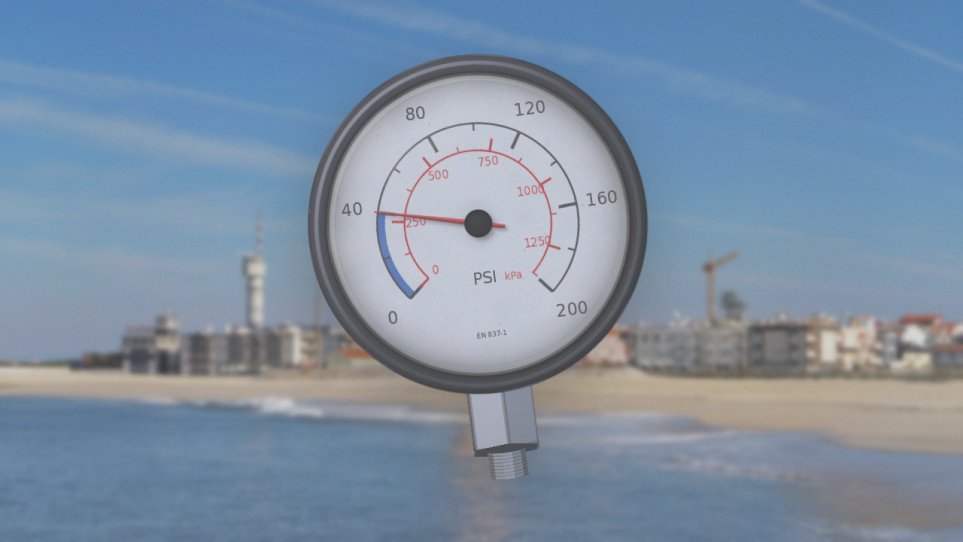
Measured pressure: 40 psi
